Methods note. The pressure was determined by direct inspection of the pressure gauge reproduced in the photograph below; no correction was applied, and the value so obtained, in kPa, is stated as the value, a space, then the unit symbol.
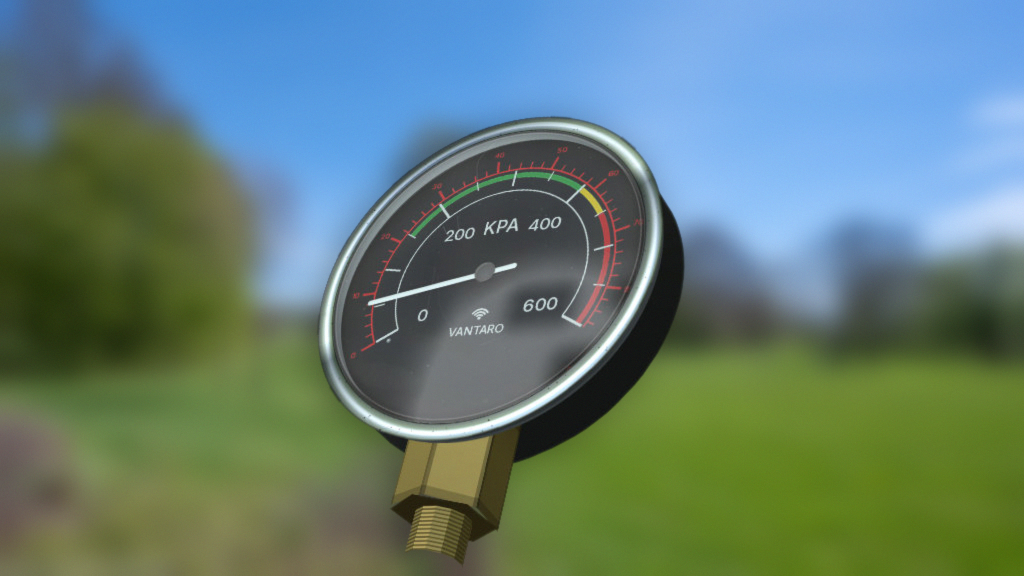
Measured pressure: 50 kPa
